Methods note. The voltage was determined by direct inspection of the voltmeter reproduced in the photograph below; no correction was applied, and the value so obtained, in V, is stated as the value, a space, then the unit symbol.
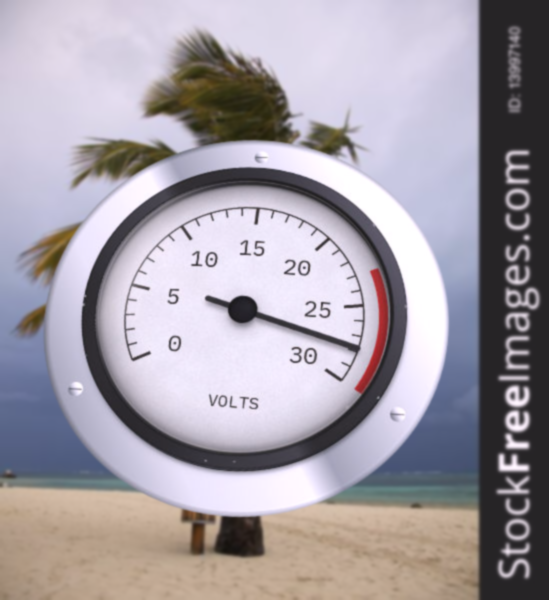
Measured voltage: 28 V
